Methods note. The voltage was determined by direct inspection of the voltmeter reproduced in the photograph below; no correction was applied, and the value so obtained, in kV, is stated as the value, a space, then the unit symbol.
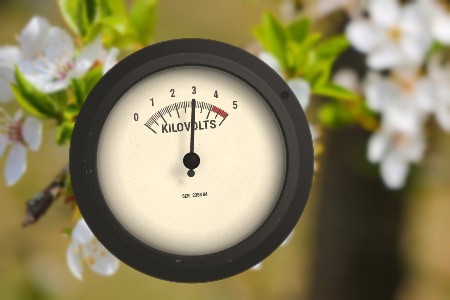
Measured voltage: 3 kV
